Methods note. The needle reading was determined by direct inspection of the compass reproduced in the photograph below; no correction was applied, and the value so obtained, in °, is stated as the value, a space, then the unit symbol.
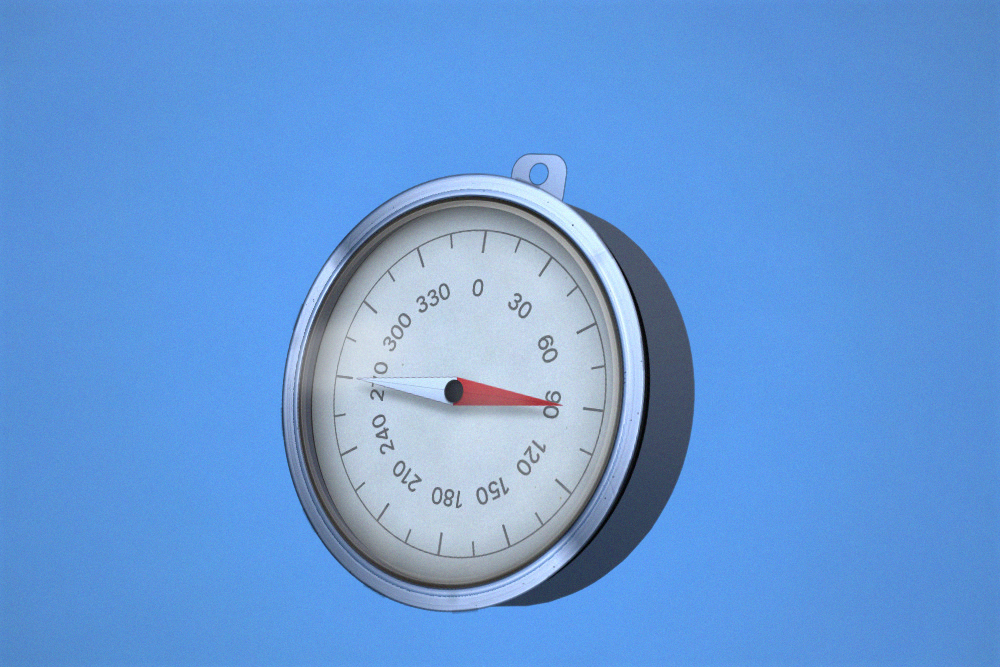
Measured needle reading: 90 °
